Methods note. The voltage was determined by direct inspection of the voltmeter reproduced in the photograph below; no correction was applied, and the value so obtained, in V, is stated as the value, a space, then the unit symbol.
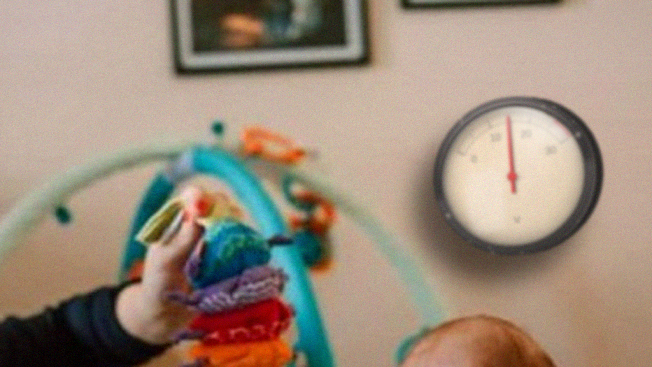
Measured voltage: 15 V
